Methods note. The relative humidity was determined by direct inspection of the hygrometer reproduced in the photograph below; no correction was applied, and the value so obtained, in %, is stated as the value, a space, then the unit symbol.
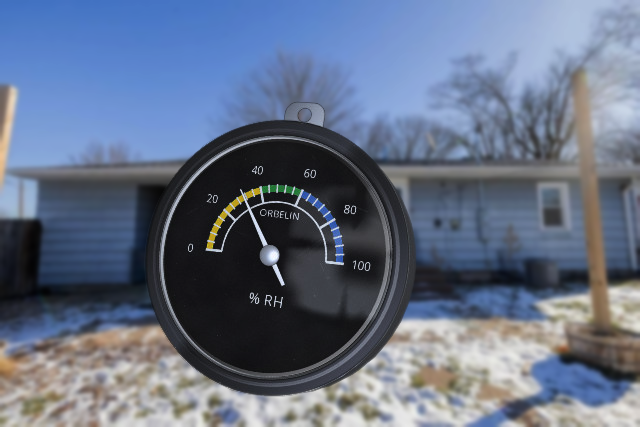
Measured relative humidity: 32 %
